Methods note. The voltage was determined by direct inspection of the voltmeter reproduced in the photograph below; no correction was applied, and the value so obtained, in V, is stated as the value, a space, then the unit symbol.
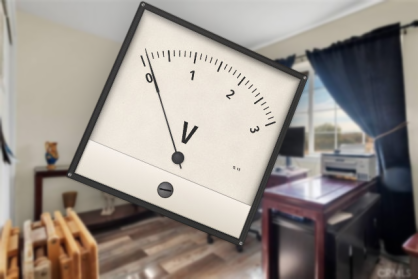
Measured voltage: 0.1 V
